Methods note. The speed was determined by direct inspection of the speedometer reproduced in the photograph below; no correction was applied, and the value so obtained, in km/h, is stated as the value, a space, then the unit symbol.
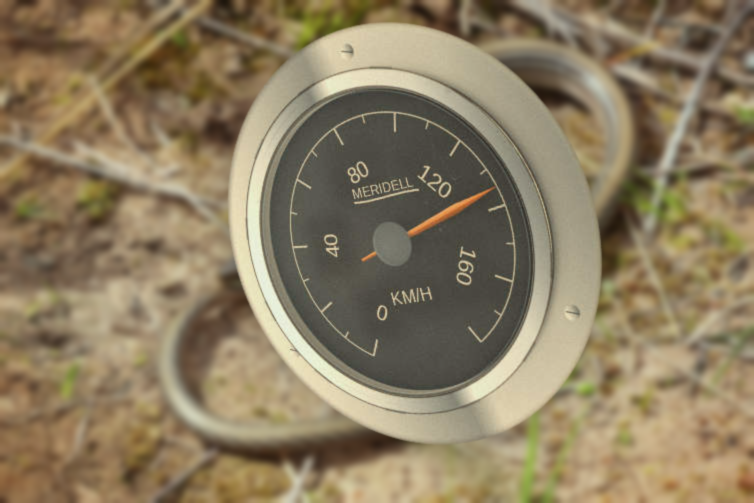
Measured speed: 135 km/h
